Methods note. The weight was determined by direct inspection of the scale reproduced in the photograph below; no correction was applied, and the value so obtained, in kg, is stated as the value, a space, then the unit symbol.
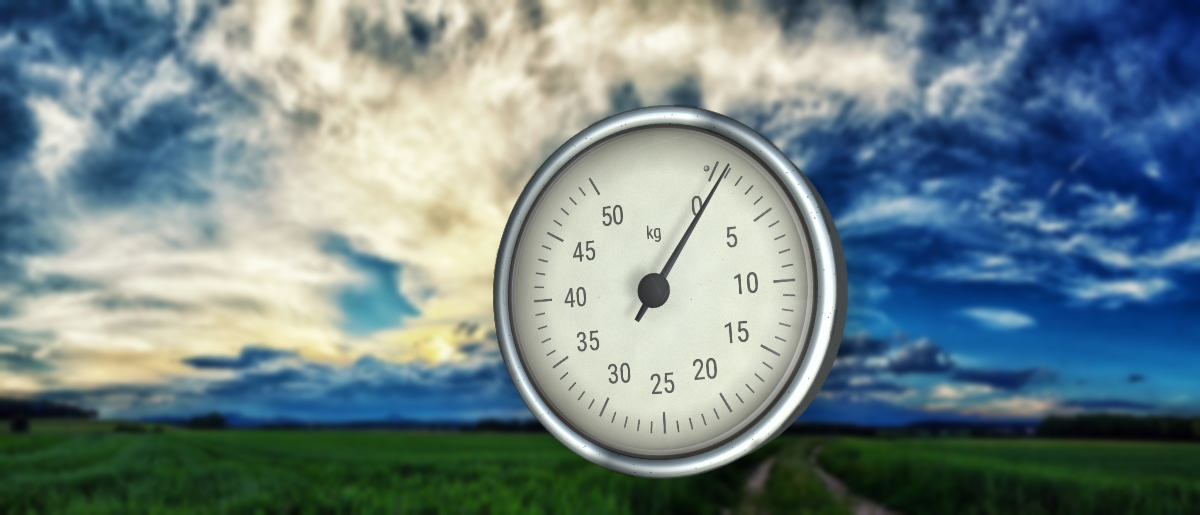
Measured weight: 1 kg
